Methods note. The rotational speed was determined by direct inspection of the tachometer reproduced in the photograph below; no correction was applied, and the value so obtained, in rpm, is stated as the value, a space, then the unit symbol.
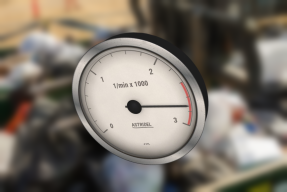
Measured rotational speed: 2700 rpm
